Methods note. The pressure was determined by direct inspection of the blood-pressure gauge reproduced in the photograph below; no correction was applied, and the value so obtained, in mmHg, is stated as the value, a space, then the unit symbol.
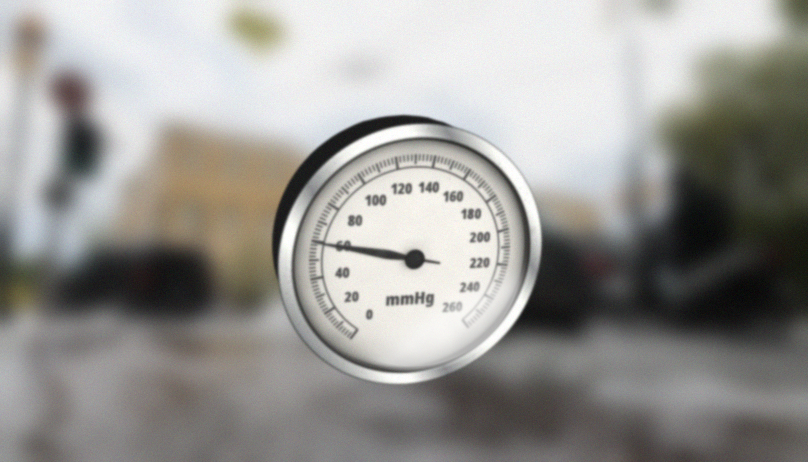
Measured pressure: 60 mmHg
